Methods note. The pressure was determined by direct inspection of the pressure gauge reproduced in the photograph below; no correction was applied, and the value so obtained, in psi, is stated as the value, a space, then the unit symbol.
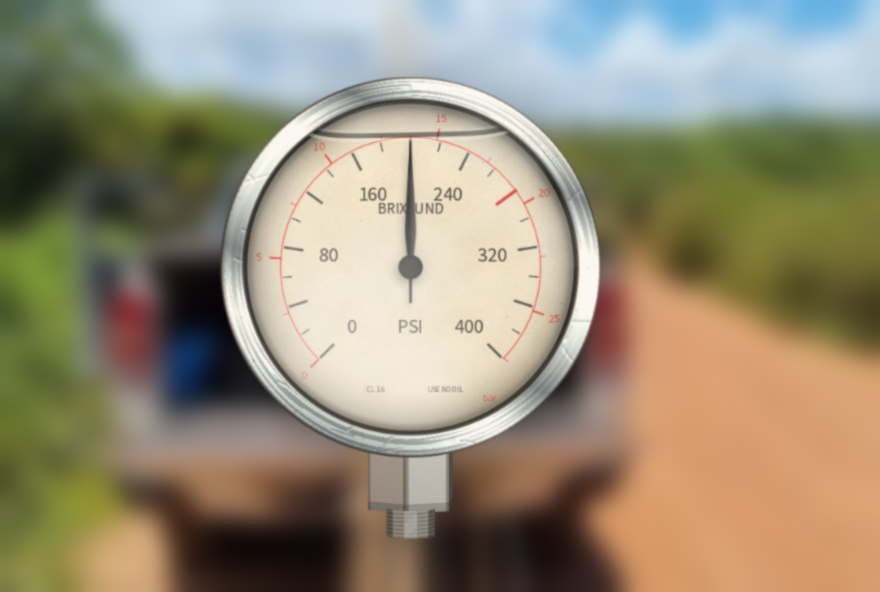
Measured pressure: 200 psi
